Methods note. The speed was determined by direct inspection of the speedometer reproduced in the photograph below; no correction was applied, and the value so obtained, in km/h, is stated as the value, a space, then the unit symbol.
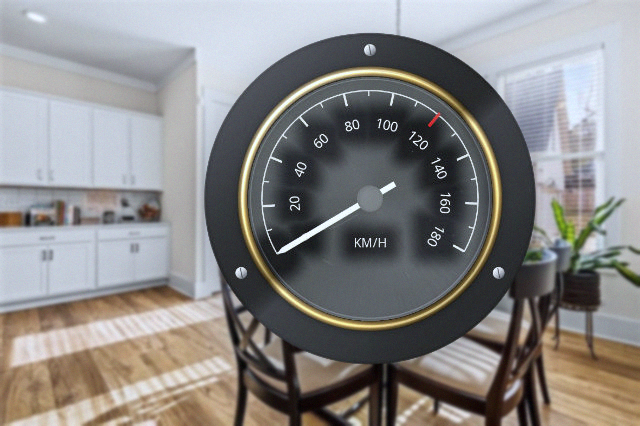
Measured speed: 0 km/h
